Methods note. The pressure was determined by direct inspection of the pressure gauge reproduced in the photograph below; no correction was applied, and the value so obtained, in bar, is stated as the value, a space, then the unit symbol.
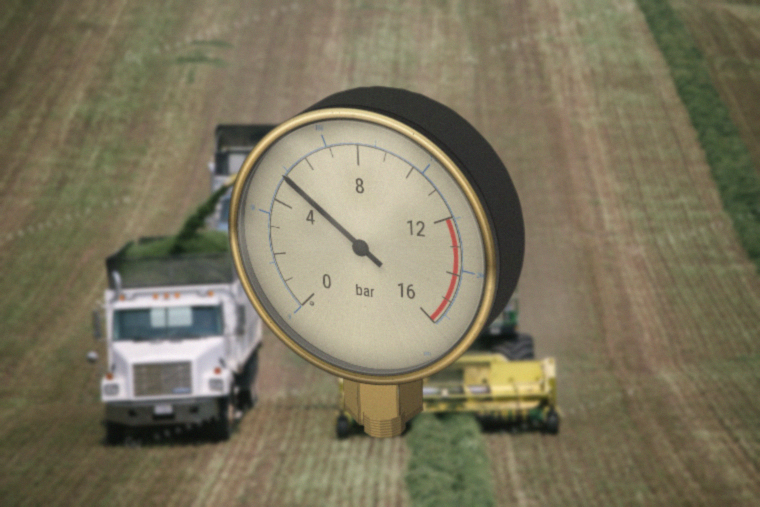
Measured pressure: 5 bar
